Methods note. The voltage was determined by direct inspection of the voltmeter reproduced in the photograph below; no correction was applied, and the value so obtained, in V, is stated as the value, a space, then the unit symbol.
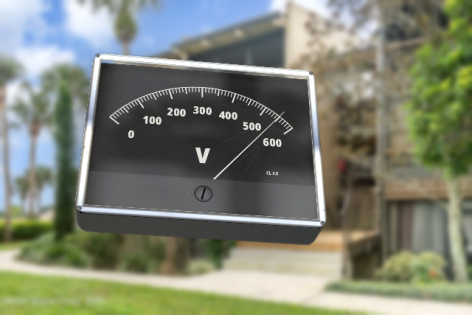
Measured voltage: 550 V
